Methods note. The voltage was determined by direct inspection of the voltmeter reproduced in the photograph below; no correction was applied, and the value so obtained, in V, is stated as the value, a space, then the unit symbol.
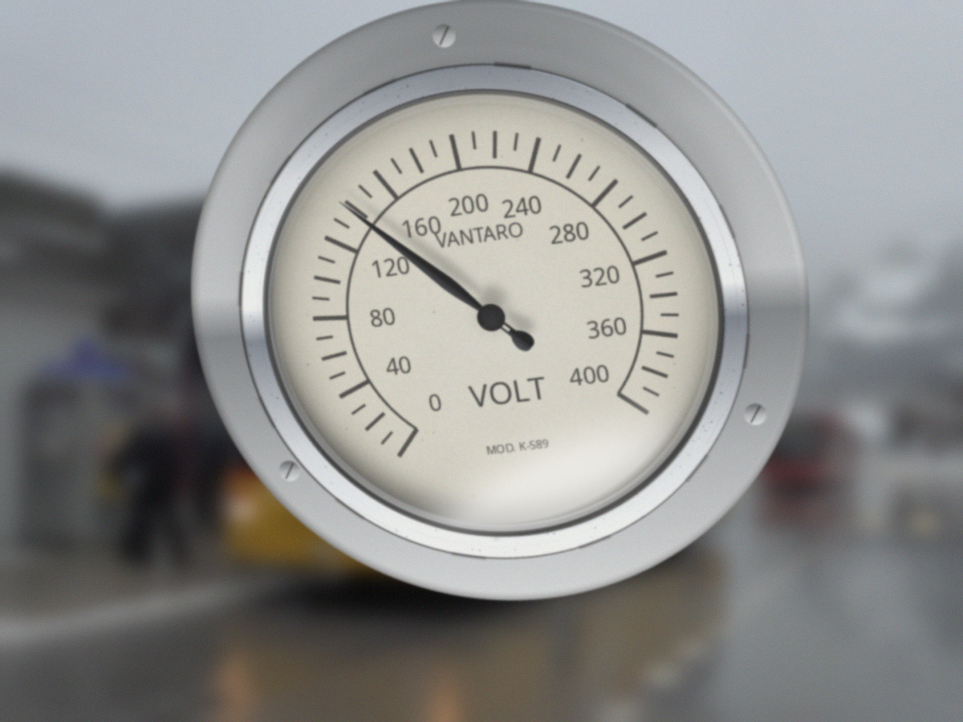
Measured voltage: 140 V
